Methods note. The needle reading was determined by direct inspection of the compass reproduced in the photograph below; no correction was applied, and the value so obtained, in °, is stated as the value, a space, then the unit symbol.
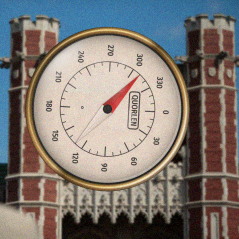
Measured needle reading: 310 °
